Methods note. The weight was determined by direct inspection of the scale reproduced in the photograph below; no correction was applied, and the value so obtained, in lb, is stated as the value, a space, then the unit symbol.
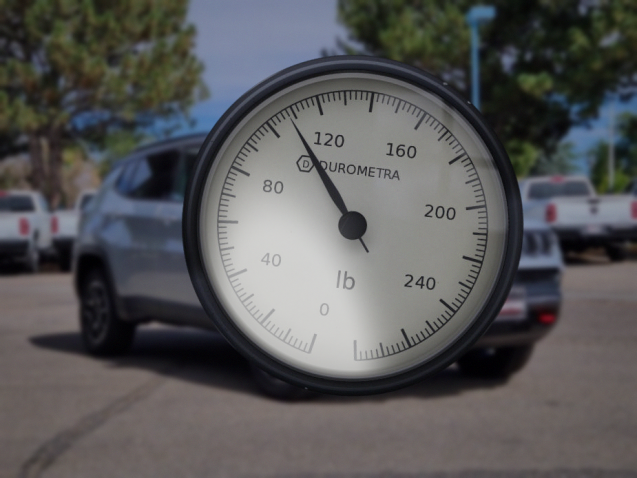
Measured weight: 108 lb
